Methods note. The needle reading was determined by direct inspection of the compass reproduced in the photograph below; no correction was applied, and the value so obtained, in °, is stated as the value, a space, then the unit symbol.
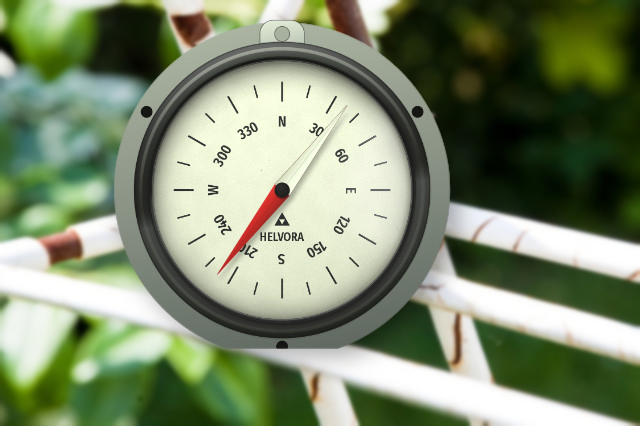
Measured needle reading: 217.5 °
